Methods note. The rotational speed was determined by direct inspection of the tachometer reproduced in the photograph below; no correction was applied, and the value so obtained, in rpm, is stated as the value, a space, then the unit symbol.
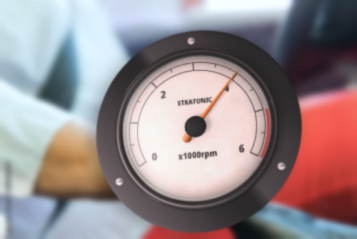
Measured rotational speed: 4000 rpm
